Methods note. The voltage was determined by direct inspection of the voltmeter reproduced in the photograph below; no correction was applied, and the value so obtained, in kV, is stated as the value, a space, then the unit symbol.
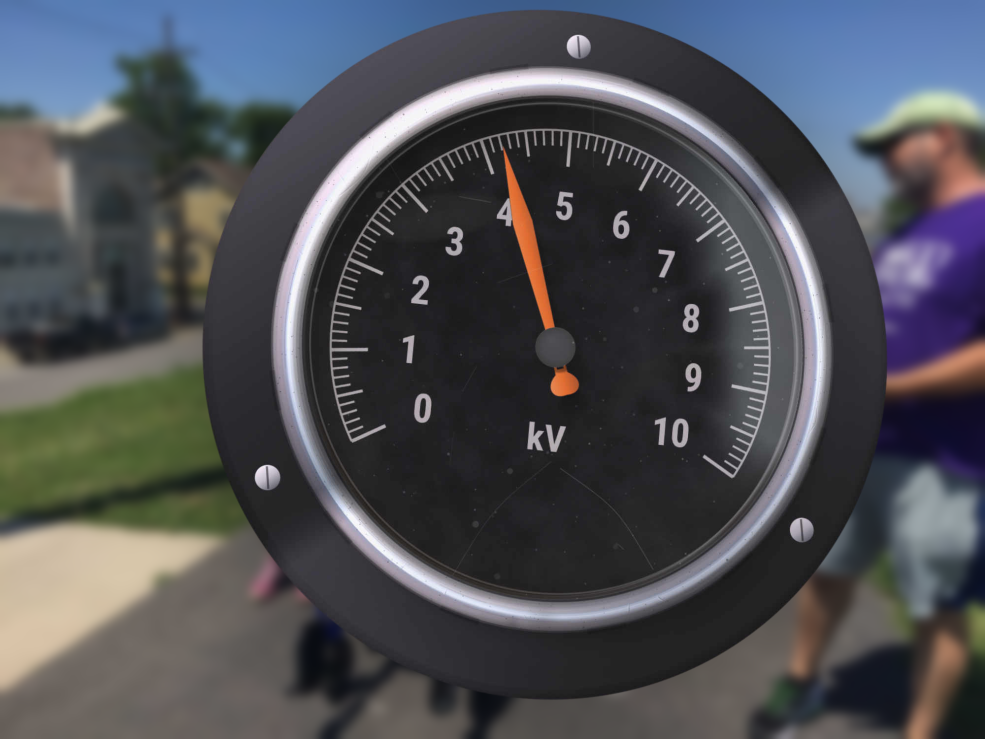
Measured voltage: 4.2 kV
